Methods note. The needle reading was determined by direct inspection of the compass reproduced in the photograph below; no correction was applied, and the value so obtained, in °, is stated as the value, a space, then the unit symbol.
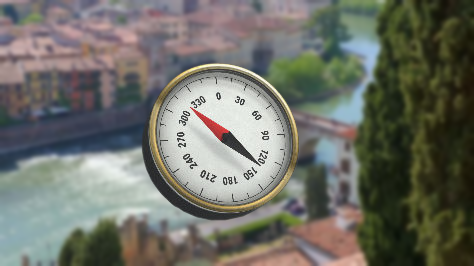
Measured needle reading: 315 °
